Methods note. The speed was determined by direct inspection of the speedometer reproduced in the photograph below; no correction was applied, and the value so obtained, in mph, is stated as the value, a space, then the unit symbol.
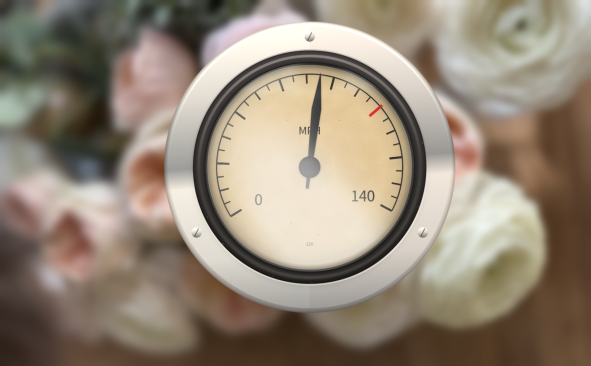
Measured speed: 75 mph
